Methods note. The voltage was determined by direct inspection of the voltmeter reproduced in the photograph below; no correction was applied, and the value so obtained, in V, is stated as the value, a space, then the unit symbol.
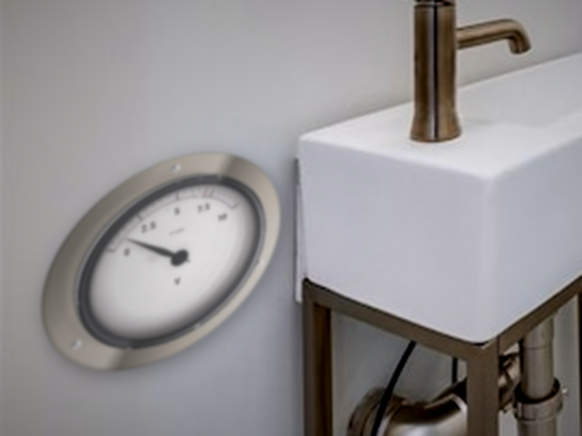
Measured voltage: 1 V
